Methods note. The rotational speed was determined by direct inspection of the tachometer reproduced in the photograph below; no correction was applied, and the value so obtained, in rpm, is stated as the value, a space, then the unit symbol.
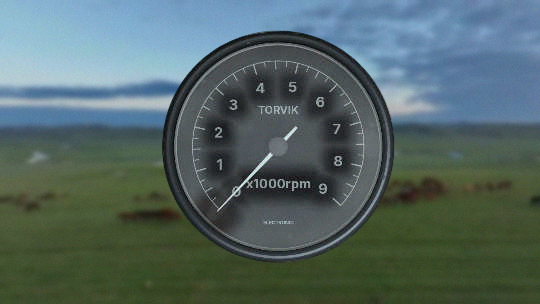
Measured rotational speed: 0 rpm
